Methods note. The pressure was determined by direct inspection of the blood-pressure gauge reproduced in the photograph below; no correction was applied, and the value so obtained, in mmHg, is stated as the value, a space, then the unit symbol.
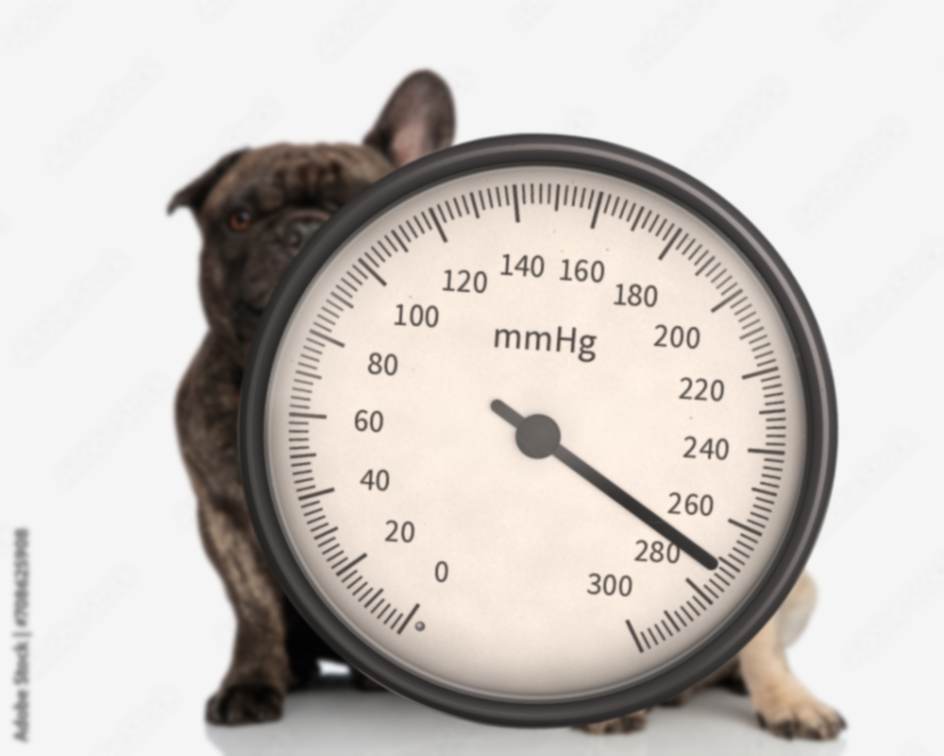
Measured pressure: 272 mmHg
